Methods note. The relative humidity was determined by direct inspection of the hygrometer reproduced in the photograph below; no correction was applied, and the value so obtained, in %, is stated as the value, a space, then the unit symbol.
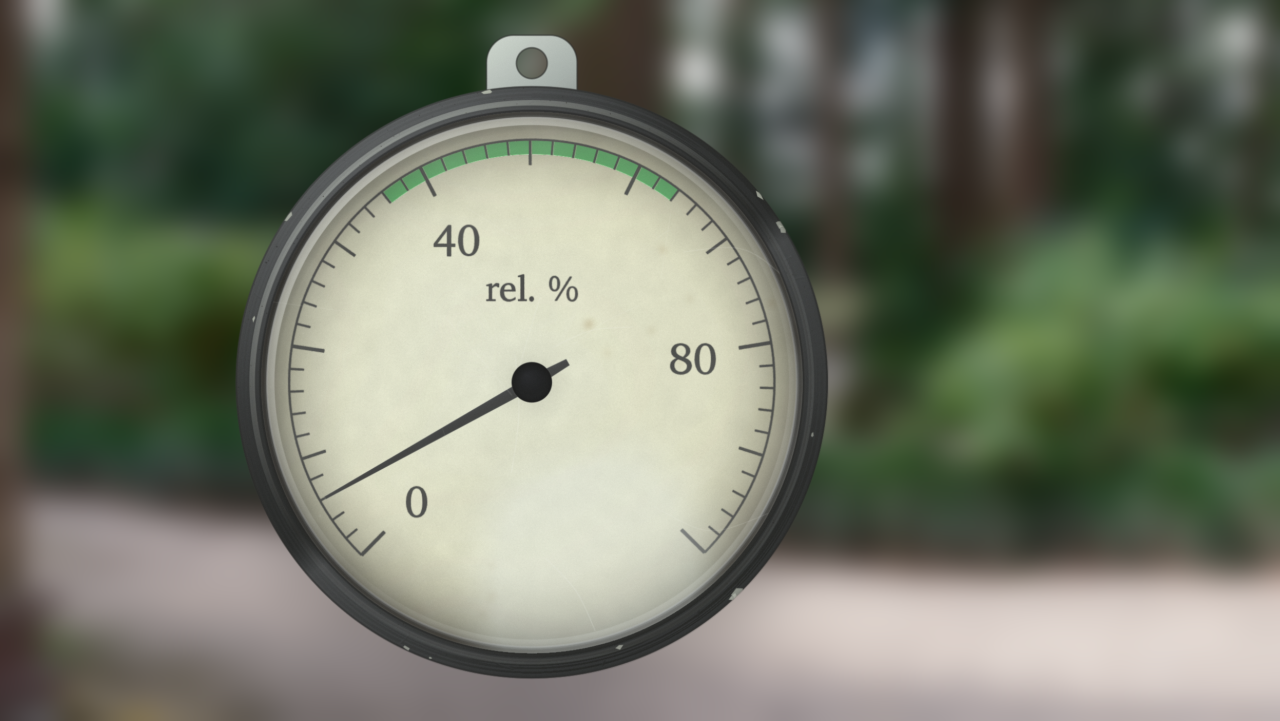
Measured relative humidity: 6 %
